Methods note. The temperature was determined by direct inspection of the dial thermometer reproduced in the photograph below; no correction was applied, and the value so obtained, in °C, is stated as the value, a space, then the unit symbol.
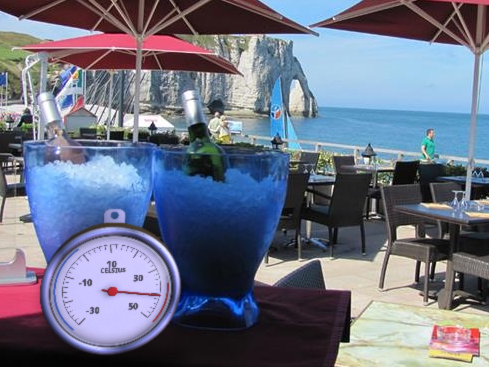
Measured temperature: 40 °C
